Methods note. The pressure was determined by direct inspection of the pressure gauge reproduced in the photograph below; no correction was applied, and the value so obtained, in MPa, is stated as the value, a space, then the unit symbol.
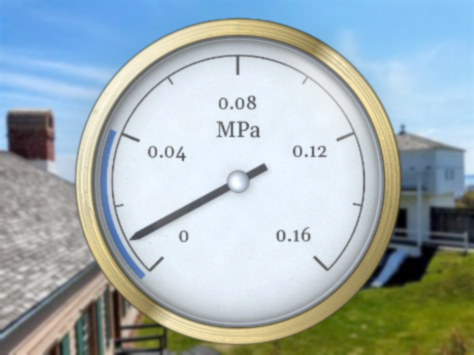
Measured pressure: 0.01 MPa
